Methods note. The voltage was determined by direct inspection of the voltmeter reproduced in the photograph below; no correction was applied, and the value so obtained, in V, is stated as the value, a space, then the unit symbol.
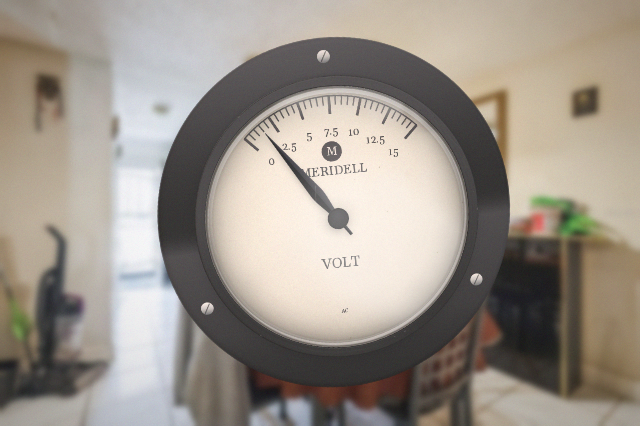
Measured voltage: 1.5 V
